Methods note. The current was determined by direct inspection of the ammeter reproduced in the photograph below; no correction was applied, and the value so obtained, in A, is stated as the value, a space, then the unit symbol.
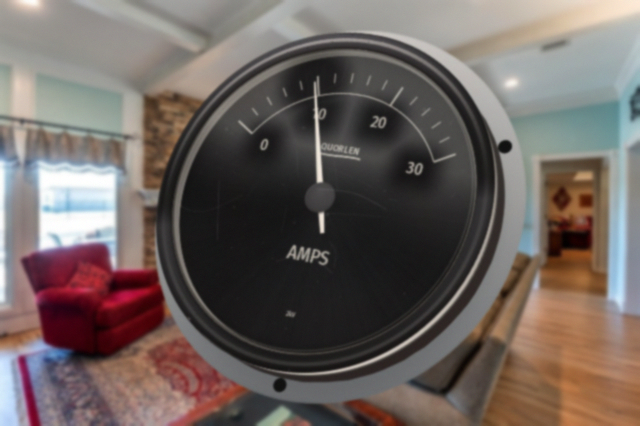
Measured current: 10 A
